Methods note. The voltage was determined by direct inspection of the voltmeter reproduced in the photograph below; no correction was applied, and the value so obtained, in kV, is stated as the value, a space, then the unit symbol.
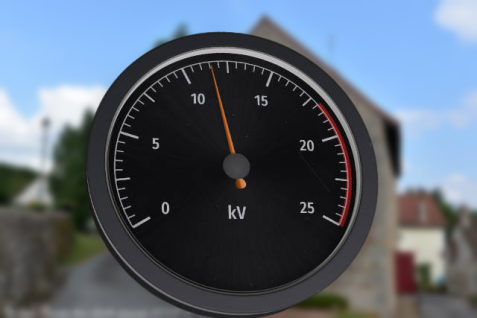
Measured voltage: 11.5 kV
